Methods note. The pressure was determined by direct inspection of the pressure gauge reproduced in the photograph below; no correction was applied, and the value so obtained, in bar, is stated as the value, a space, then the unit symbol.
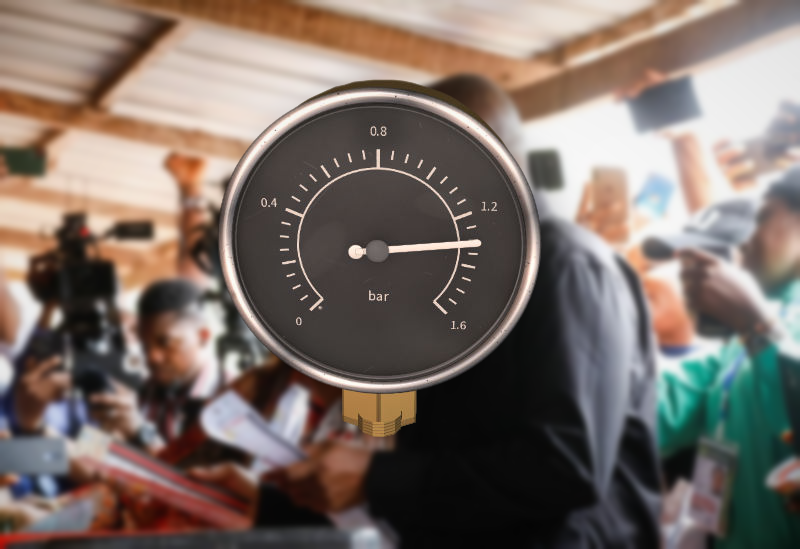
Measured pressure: 1.3 bar
